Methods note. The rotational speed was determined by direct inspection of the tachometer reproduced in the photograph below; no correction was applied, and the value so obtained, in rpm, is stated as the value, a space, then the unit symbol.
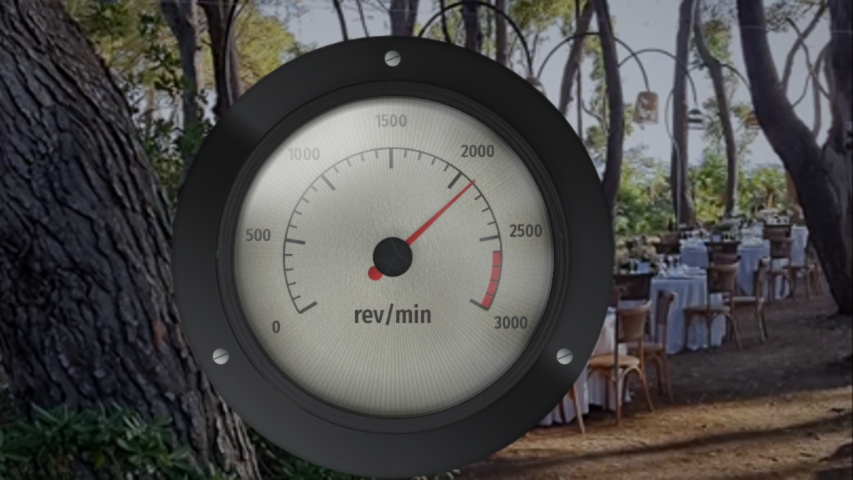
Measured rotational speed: 2100 rpm
